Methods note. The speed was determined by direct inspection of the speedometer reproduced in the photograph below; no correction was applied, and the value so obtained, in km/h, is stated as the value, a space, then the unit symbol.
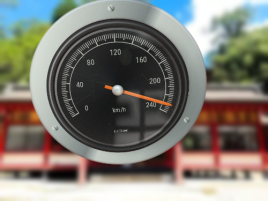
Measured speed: 230 km/h
